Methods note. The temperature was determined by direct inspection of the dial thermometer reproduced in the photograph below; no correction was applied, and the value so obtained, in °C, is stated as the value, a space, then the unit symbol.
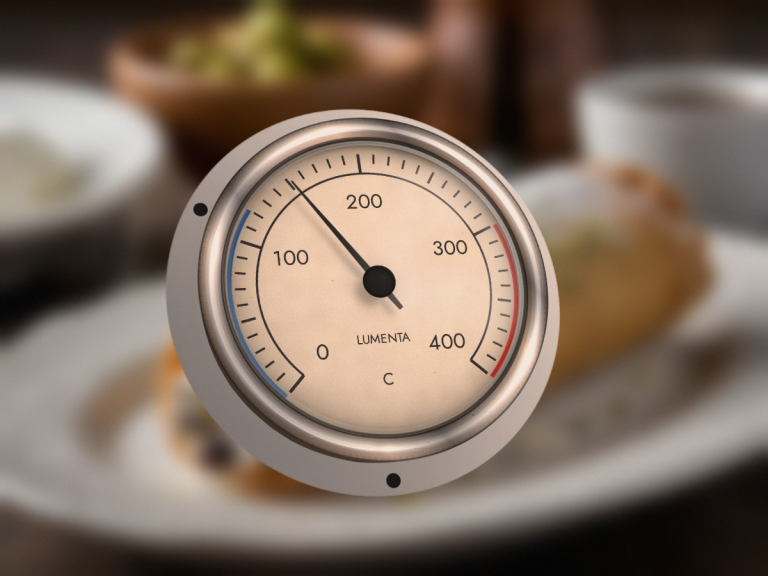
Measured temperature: 150 °C
